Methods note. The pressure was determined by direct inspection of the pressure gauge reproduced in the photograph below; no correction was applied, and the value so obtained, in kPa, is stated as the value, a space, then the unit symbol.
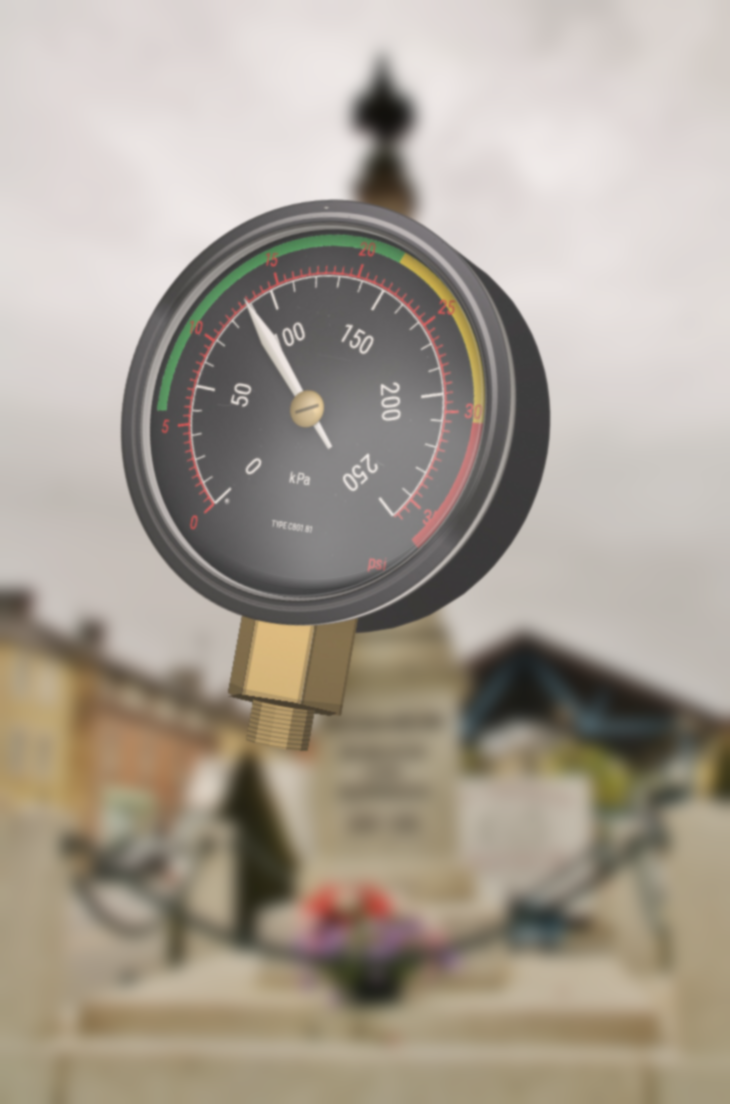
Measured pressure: 90 kPa
